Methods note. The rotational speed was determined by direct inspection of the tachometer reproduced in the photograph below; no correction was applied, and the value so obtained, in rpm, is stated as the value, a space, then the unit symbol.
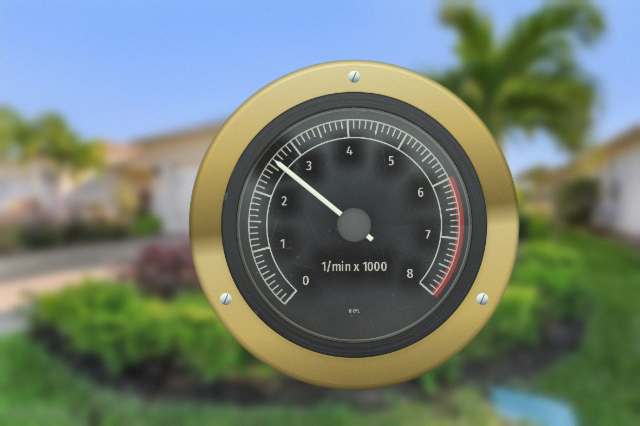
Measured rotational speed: 2600 rpm
